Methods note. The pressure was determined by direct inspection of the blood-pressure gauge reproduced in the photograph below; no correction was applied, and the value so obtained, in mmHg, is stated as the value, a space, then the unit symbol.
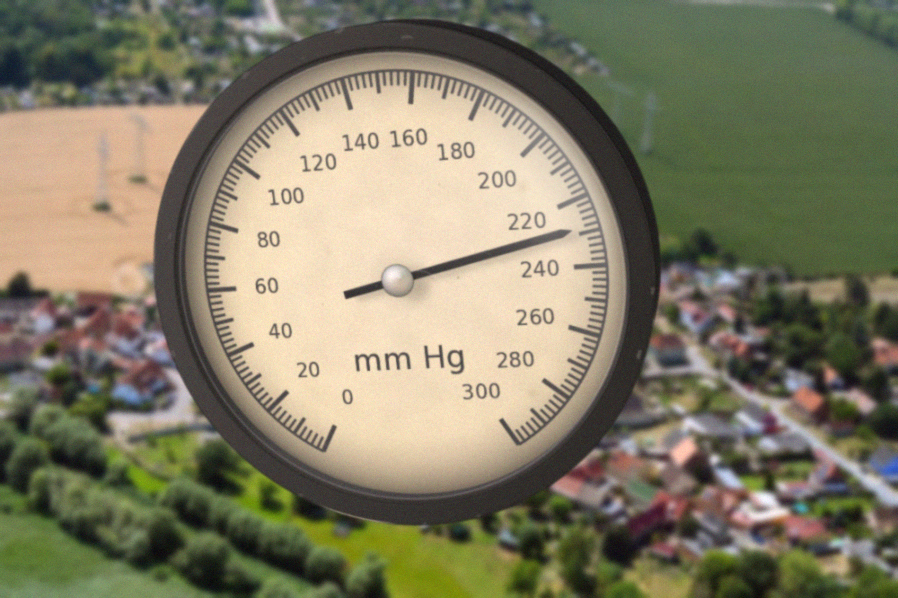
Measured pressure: 228 mmHg
